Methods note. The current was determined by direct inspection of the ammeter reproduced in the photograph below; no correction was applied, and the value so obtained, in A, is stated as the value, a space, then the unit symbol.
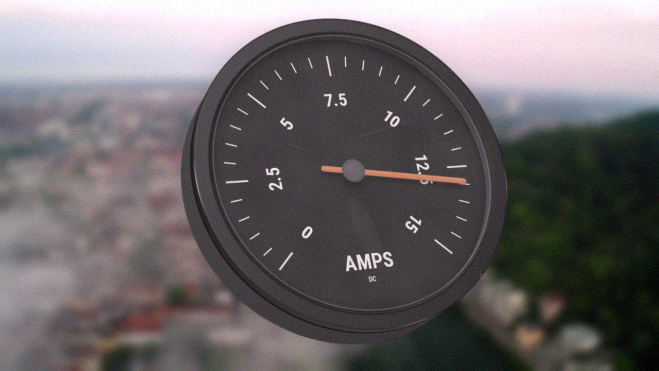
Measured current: 13 A
